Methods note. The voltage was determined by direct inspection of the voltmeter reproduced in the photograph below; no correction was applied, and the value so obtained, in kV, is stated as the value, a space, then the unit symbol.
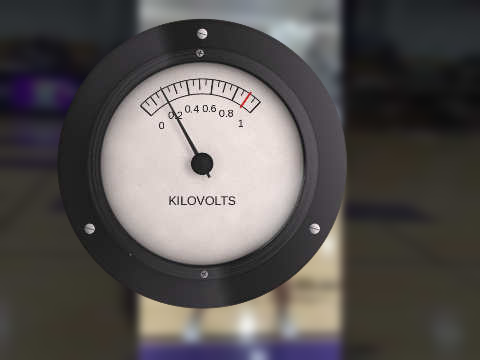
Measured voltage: 0.2 kV
